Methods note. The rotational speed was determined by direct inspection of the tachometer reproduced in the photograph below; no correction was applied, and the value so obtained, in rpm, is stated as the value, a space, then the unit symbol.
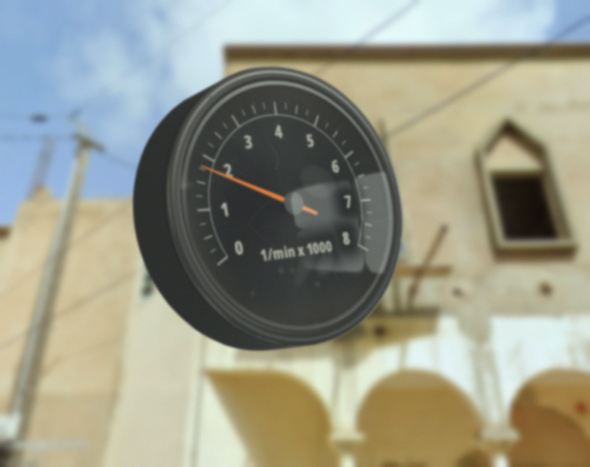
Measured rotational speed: 1750 rpm
